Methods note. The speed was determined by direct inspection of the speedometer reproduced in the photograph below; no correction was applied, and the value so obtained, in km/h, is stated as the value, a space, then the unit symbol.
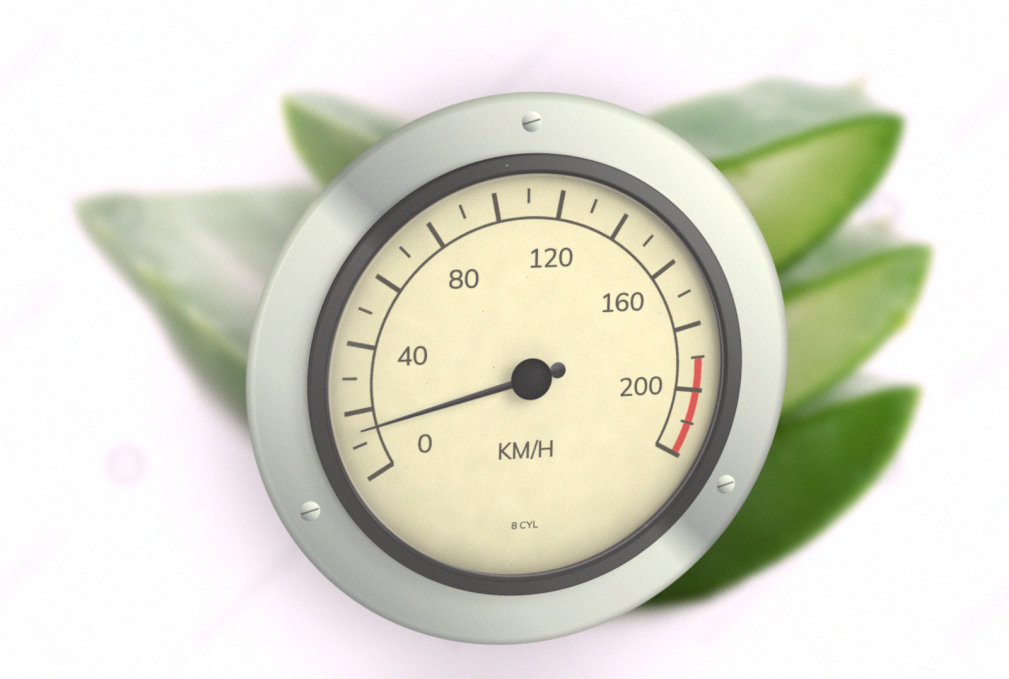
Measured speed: 15 km/h
